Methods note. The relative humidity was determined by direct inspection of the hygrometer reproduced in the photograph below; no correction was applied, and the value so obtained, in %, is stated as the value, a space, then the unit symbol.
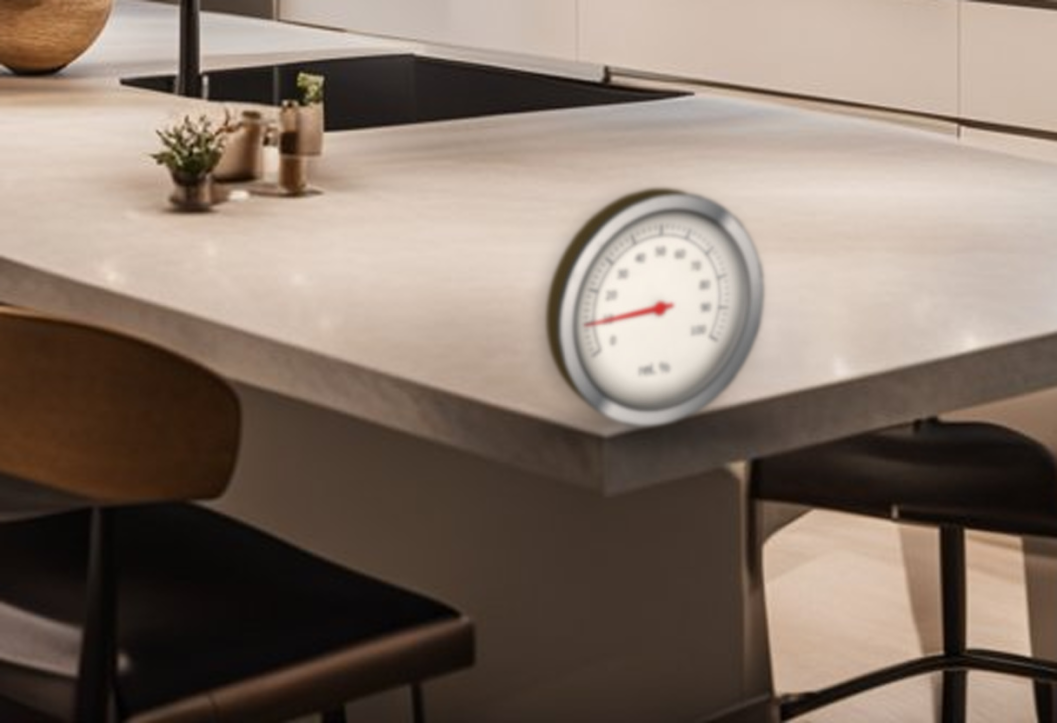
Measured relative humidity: 10 %
